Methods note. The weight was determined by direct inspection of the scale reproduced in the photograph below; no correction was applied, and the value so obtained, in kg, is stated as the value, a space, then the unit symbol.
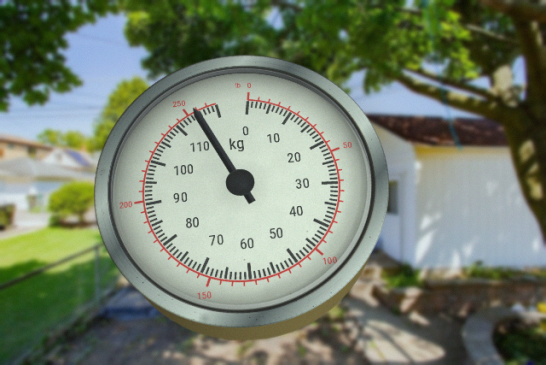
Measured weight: 115 kg
